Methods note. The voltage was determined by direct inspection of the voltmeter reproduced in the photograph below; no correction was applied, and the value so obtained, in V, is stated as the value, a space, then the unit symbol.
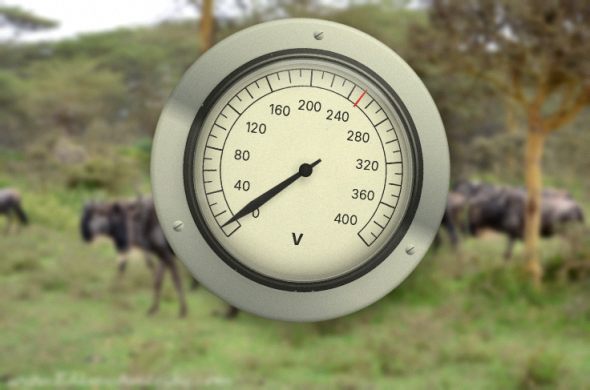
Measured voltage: 10 V
